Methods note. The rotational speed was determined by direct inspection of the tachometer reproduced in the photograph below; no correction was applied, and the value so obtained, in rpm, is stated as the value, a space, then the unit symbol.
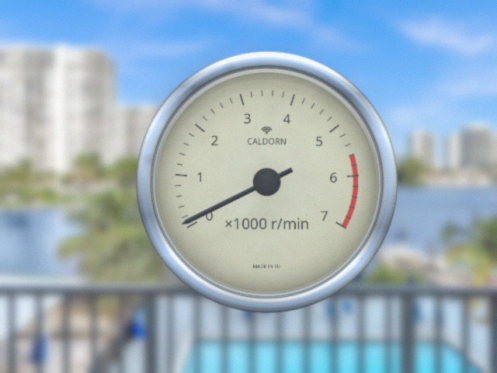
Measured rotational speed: 100 rpm
